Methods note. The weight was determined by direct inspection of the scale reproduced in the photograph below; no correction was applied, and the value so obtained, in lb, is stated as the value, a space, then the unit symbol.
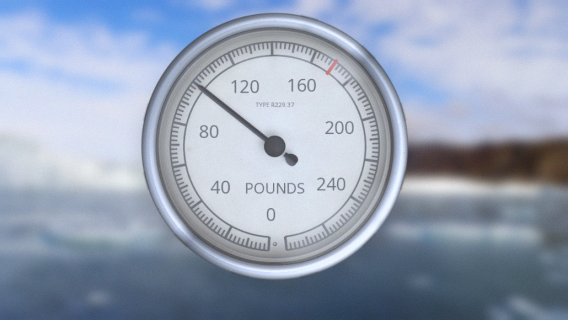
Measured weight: 100 lb
